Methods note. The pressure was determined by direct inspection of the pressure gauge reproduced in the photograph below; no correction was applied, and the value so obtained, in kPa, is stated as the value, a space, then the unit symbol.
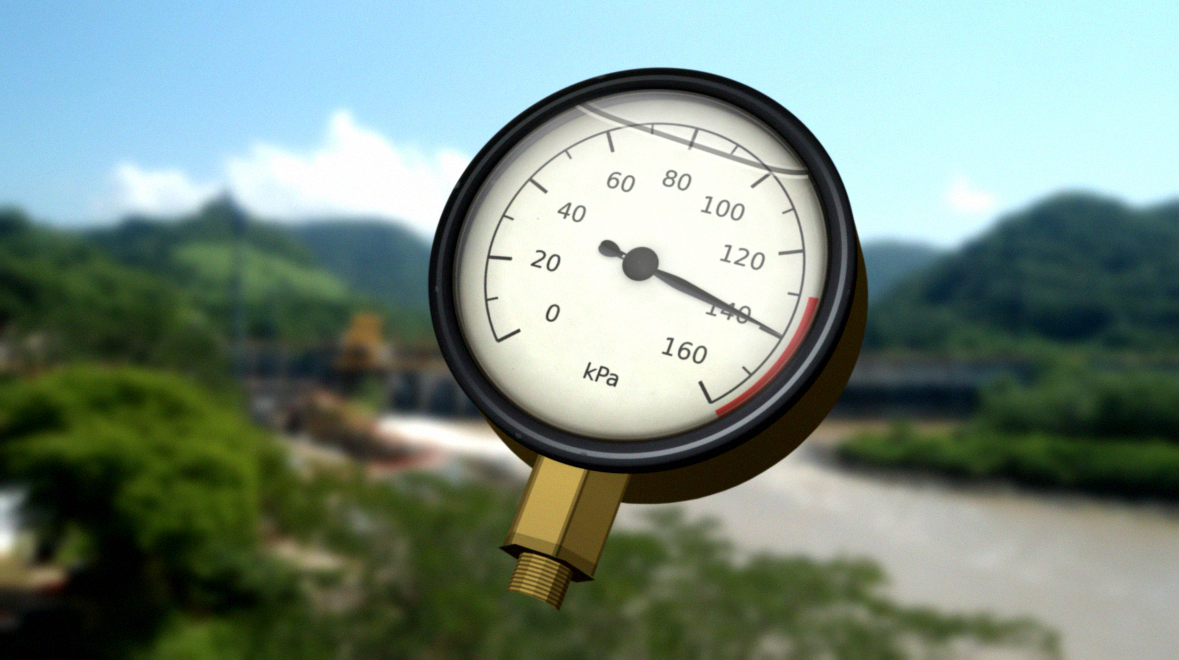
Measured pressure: 140 kPa
